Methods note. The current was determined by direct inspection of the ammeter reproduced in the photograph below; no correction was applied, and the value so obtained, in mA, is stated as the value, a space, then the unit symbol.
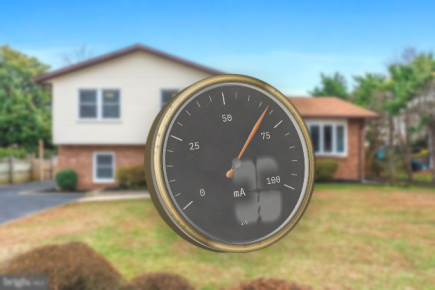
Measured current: 67.5 mA
